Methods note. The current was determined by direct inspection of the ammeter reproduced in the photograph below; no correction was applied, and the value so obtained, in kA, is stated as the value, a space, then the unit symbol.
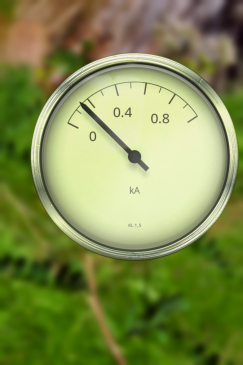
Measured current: 0.15 kA
